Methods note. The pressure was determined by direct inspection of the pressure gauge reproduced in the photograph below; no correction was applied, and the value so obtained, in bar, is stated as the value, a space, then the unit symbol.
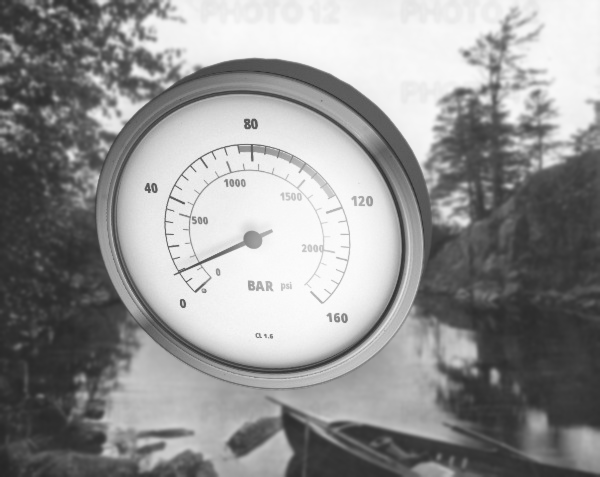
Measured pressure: 10 bar
